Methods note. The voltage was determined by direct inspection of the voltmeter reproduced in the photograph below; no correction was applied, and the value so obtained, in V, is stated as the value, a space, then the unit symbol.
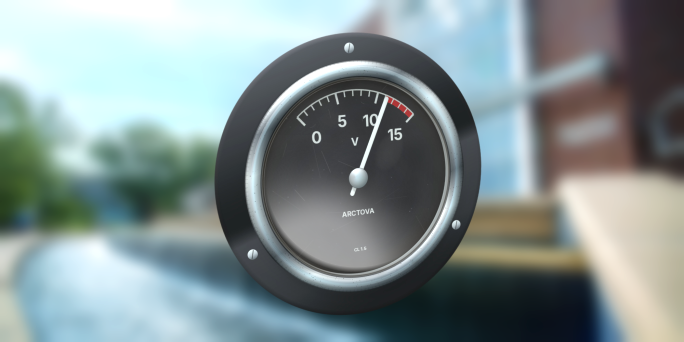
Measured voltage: 11 V
